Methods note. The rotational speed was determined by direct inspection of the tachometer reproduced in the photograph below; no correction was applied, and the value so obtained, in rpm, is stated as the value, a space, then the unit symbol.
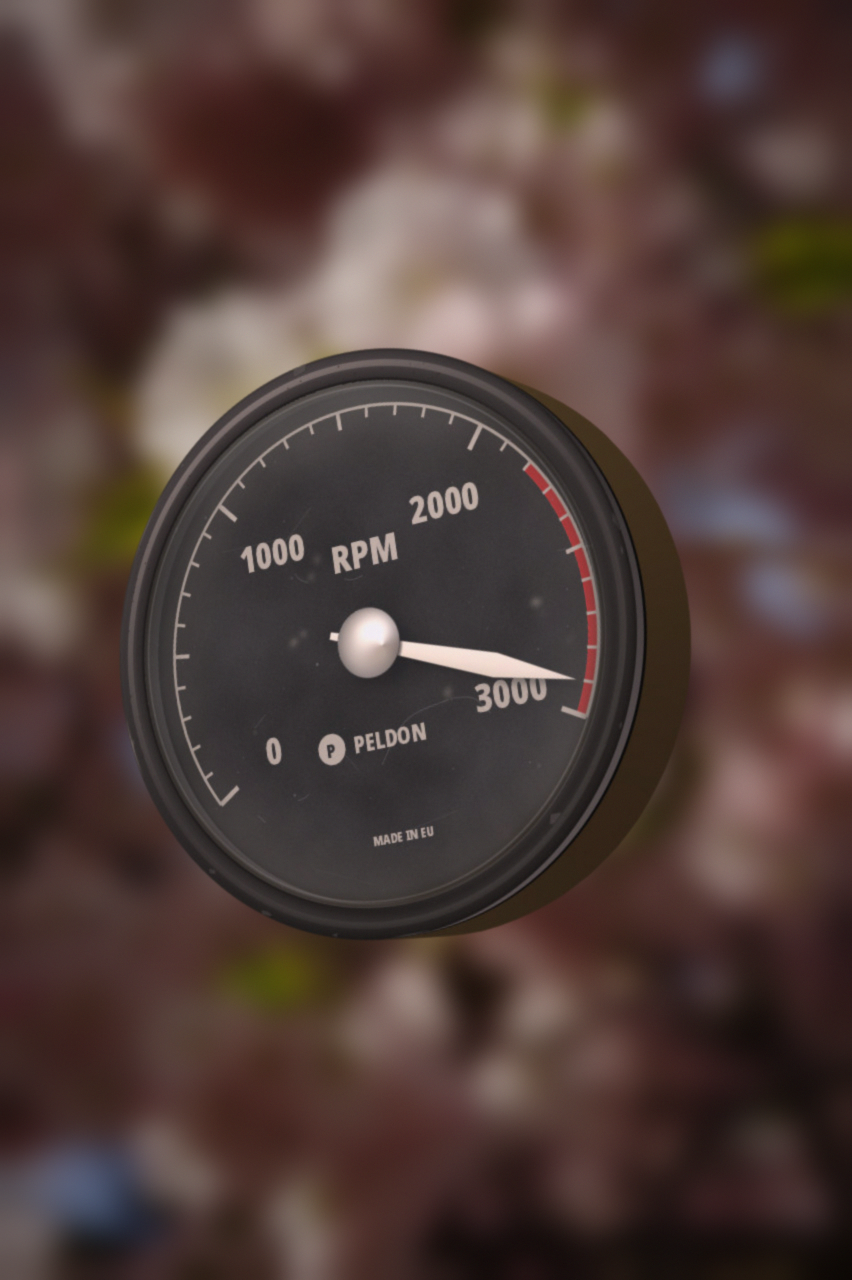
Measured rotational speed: 2900 rpm
